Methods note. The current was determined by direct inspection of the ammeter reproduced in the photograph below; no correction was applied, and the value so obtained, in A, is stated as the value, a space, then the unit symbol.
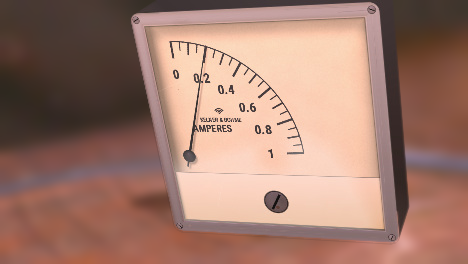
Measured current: 0.2 A
